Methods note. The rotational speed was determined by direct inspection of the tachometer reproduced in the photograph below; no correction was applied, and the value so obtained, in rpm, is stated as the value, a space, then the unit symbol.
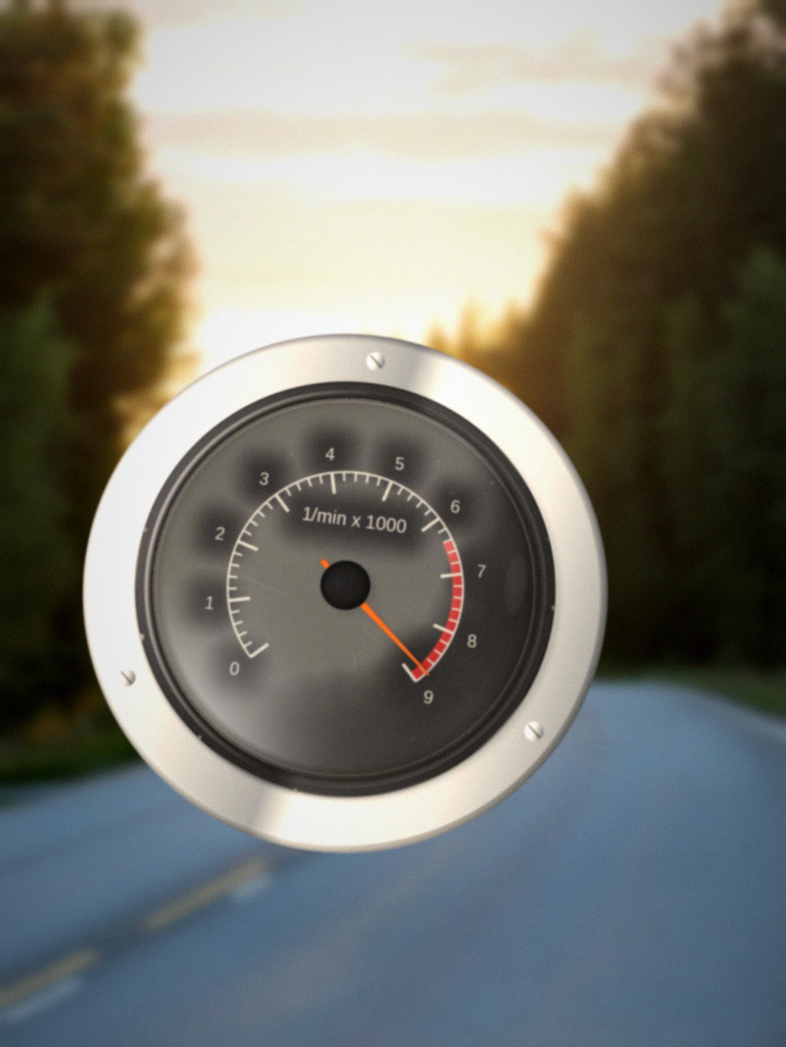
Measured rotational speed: 8800 rpm
